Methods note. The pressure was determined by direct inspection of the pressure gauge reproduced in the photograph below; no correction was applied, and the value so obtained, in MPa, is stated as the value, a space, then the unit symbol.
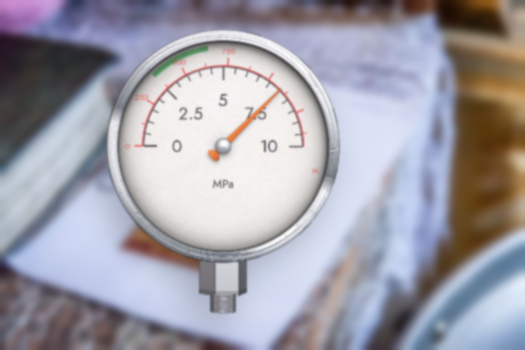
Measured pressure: 7.5 MPa
